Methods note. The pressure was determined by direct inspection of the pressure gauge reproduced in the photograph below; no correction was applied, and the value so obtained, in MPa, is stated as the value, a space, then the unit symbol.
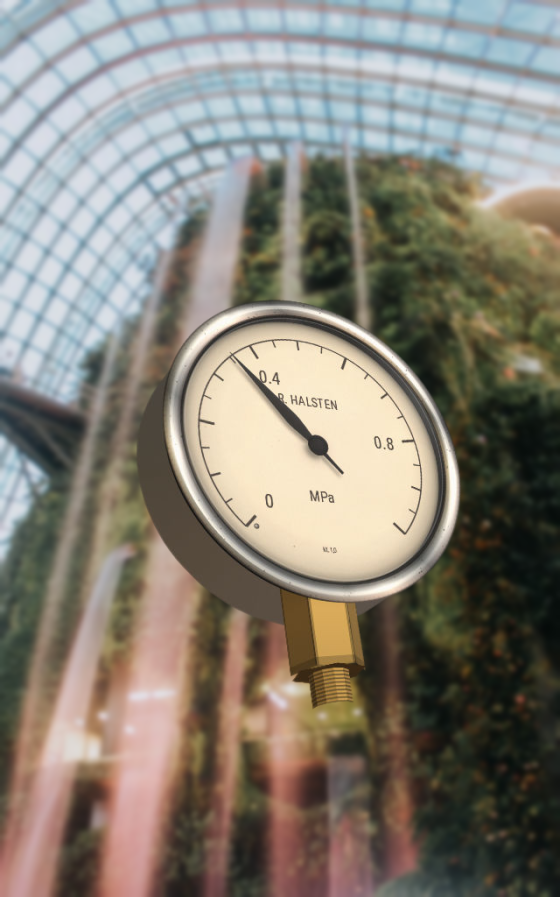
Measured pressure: 0.35 MPa
